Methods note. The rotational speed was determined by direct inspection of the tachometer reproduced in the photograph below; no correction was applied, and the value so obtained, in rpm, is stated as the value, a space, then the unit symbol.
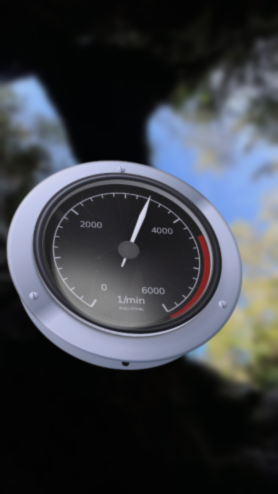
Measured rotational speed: 3400 rpm
